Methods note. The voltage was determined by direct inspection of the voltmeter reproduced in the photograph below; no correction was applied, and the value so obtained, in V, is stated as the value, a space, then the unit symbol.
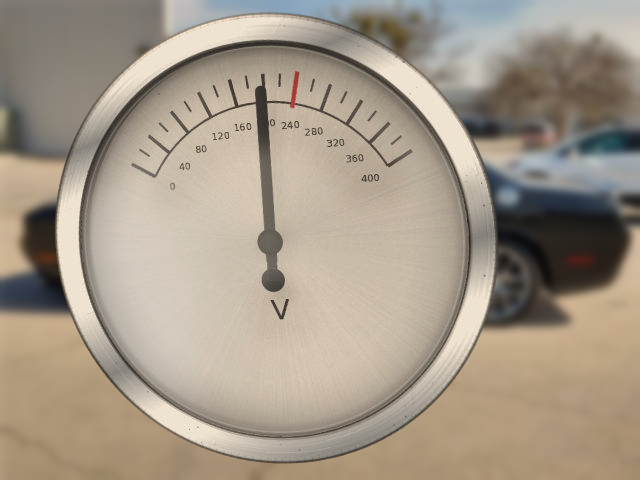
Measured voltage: 200 V
